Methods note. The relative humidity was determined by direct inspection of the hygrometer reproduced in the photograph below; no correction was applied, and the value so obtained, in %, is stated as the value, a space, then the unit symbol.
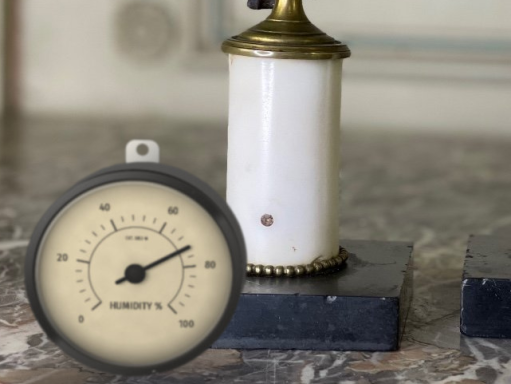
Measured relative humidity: 72 %
